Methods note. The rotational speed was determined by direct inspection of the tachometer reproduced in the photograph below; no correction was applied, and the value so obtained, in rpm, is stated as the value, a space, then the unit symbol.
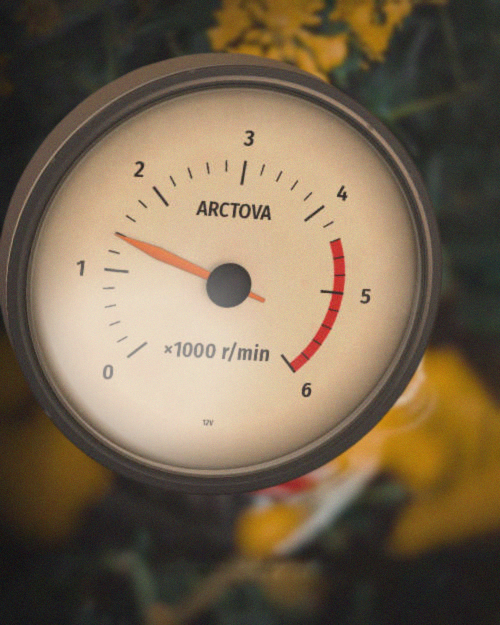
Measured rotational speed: 1400 rpm
